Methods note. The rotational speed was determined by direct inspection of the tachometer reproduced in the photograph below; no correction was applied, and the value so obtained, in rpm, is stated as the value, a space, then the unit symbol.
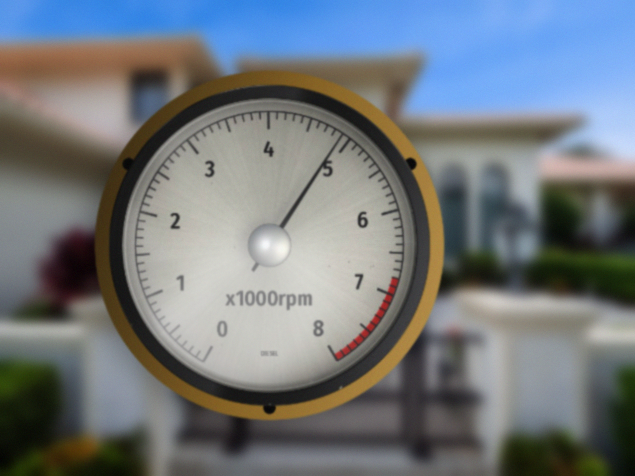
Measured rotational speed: 4900 rpm
